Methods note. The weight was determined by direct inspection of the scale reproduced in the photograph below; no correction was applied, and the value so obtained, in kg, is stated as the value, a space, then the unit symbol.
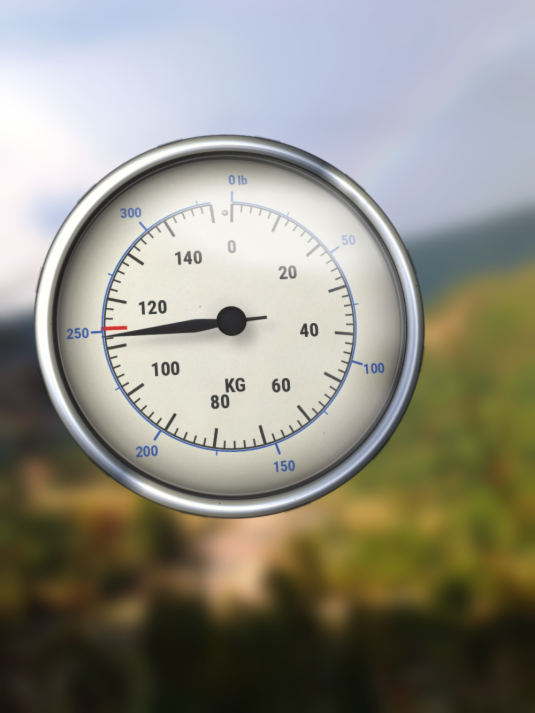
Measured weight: 112 kg
